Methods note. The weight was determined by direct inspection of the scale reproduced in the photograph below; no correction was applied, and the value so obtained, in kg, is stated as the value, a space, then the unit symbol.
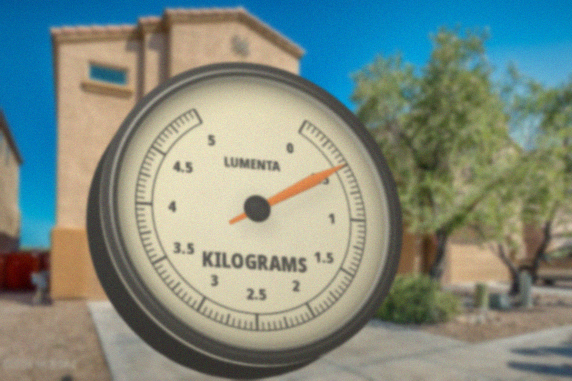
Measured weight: 0.5 kg
